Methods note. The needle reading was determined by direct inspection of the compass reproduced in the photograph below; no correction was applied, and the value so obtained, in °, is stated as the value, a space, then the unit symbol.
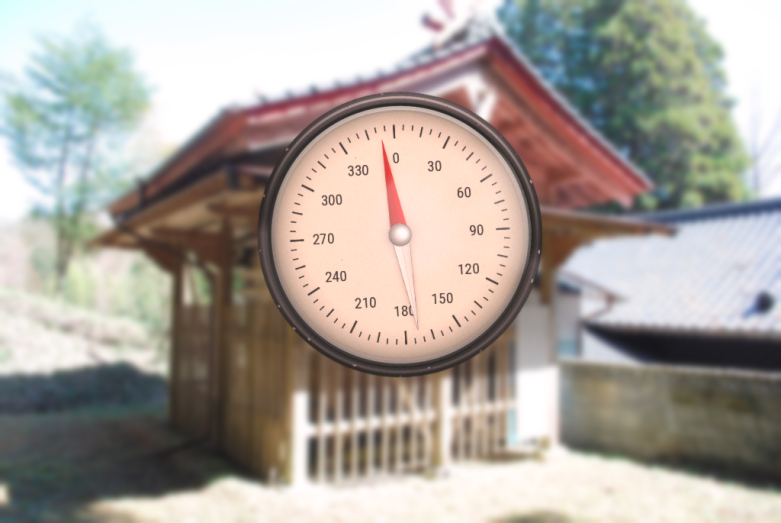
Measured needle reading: 352.5 °
